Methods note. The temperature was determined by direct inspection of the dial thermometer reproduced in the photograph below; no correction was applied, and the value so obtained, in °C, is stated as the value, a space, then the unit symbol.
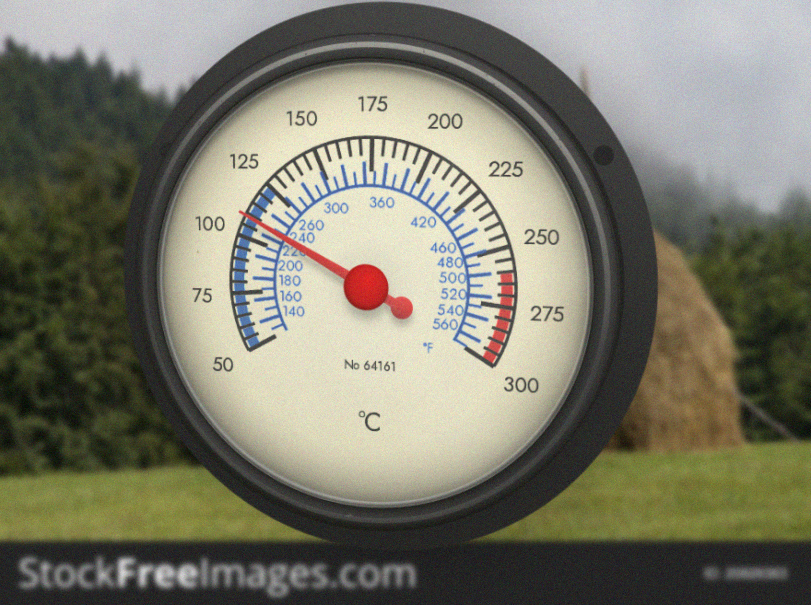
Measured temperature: 110 °C
